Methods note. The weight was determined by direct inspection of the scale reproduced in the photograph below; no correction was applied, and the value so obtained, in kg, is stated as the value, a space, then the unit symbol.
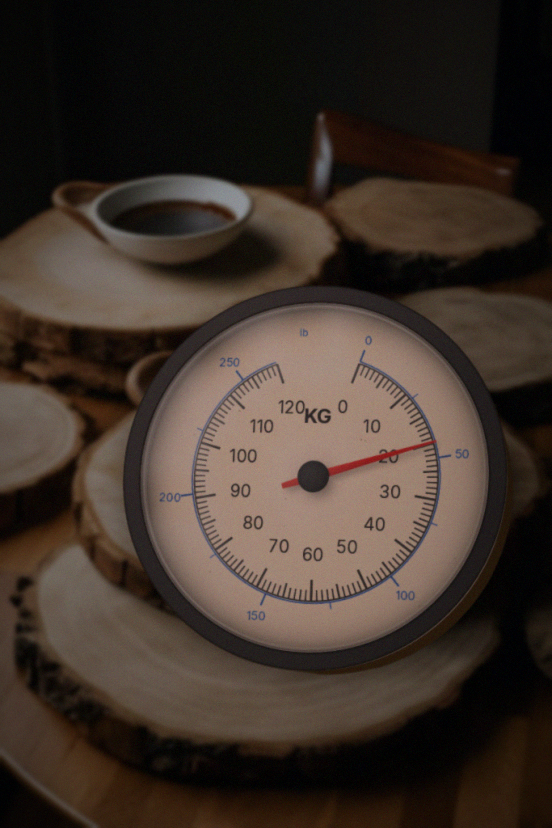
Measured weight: 20 kg
